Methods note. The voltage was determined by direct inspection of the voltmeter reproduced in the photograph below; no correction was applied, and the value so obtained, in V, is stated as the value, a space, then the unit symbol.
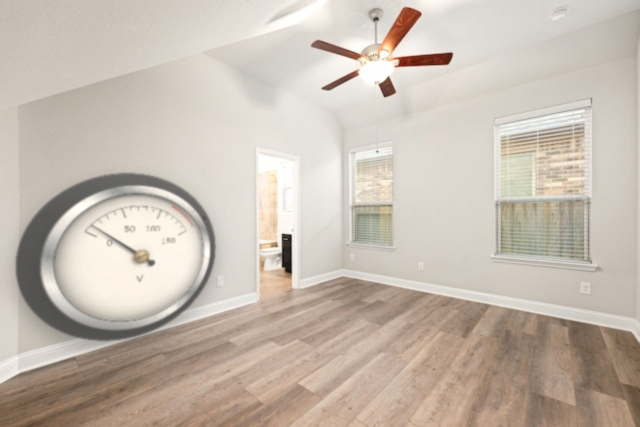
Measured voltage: 10 V
